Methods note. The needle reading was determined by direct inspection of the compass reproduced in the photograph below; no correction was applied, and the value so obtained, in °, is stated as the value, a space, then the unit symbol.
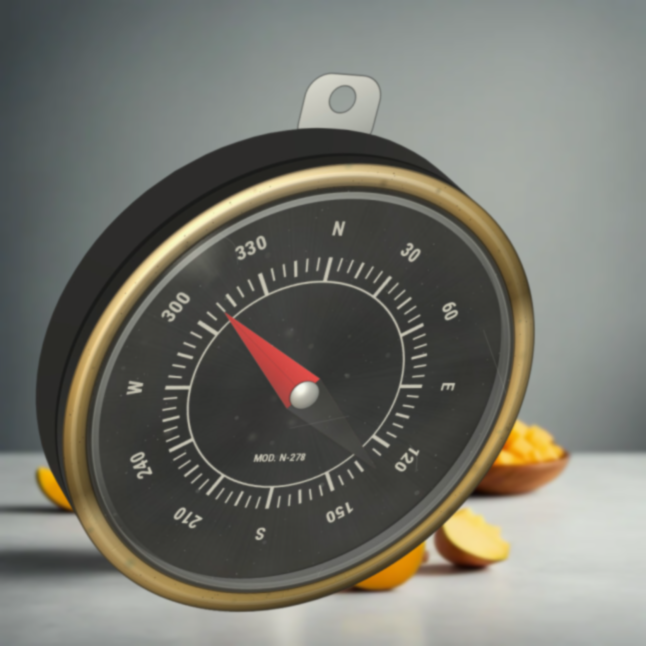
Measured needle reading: 310 °
